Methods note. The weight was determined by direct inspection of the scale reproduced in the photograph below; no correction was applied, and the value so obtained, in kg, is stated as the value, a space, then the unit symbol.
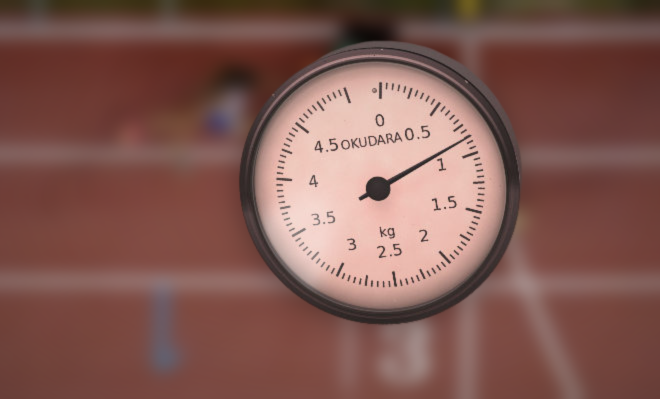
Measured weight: 0.85 kg
